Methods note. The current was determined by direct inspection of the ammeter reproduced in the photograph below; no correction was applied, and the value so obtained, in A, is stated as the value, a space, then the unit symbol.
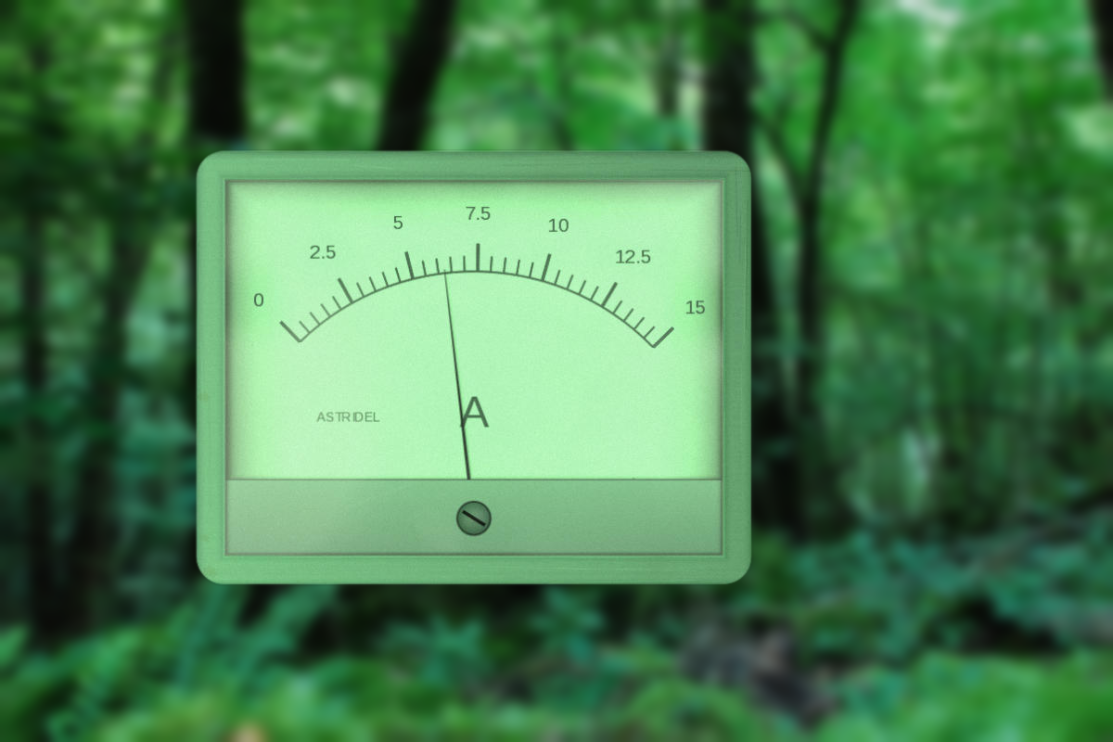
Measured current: 6.25 A
